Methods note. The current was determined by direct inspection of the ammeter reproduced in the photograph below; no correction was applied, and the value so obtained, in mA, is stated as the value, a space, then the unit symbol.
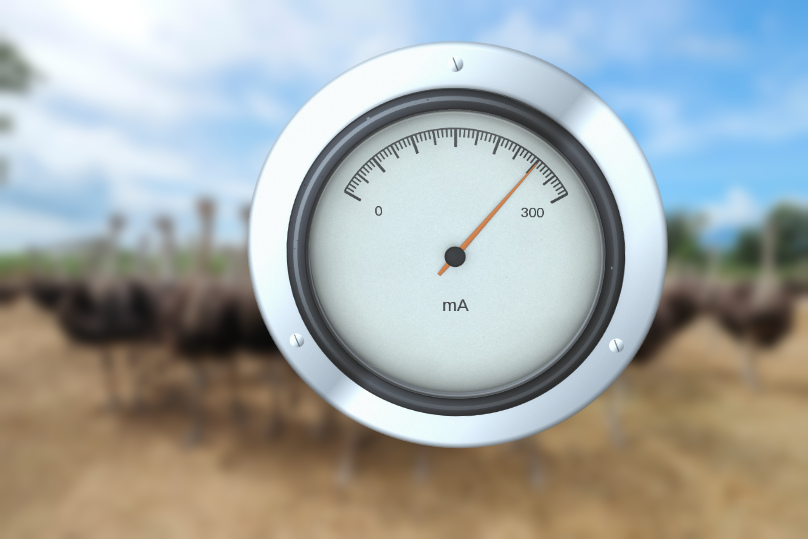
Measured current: 250 mA
